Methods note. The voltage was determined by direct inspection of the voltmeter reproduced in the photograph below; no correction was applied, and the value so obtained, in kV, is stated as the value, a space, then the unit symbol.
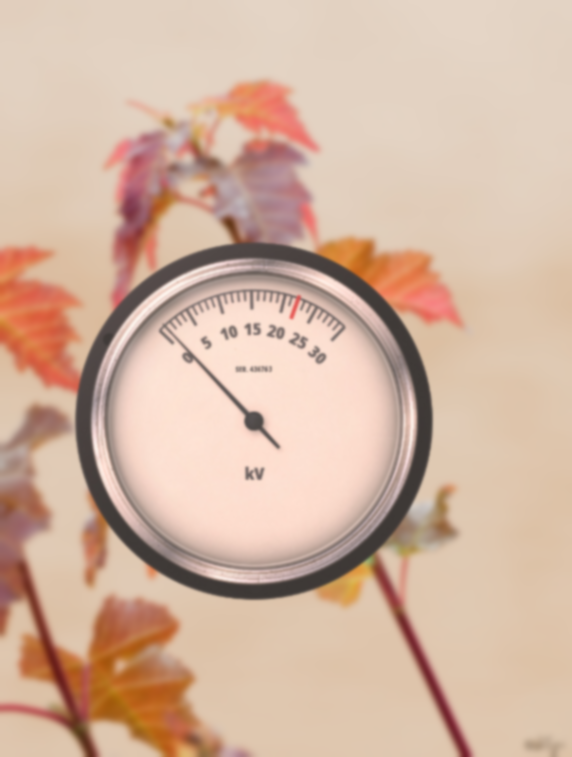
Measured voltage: 1 kV
